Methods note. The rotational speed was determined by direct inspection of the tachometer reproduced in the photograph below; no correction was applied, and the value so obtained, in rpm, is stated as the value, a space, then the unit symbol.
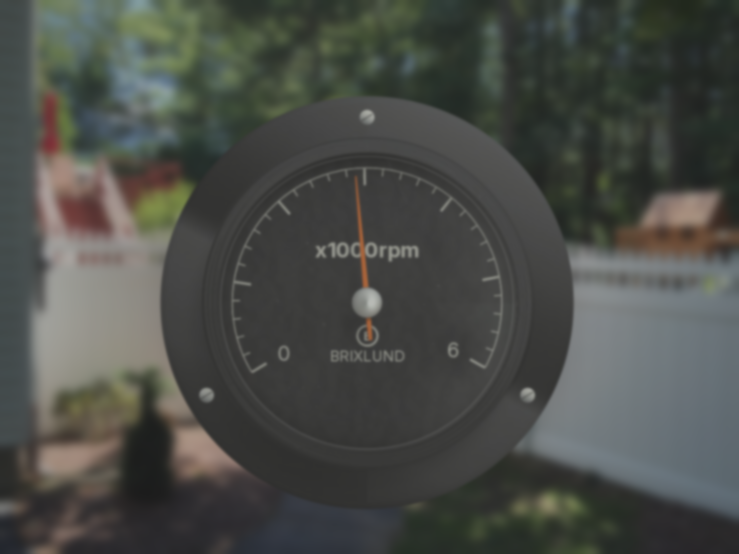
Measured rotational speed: 2900 rpm
